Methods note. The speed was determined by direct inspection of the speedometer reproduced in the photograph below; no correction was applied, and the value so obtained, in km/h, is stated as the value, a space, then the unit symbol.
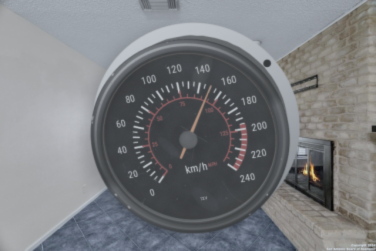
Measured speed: 150 km/h
